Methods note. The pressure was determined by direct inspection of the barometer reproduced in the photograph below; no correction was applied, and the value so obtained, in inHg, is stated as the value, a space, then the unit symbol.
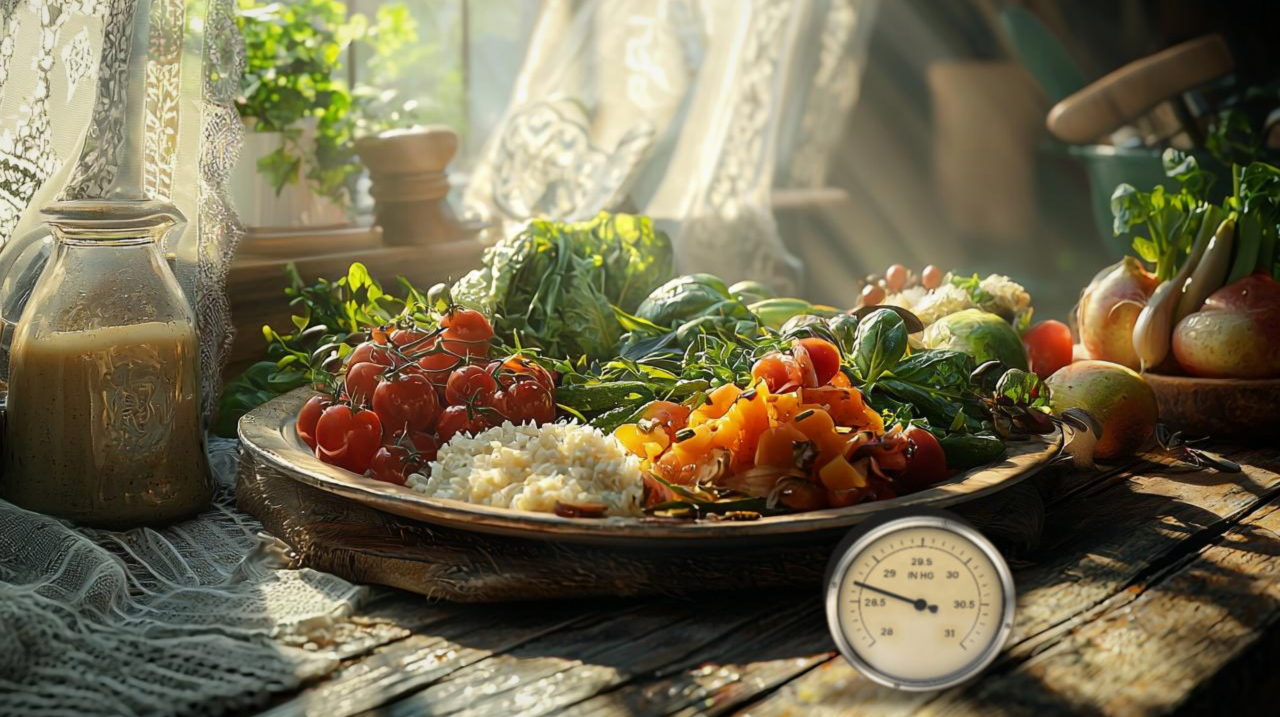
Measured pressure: 28.7 inHg
